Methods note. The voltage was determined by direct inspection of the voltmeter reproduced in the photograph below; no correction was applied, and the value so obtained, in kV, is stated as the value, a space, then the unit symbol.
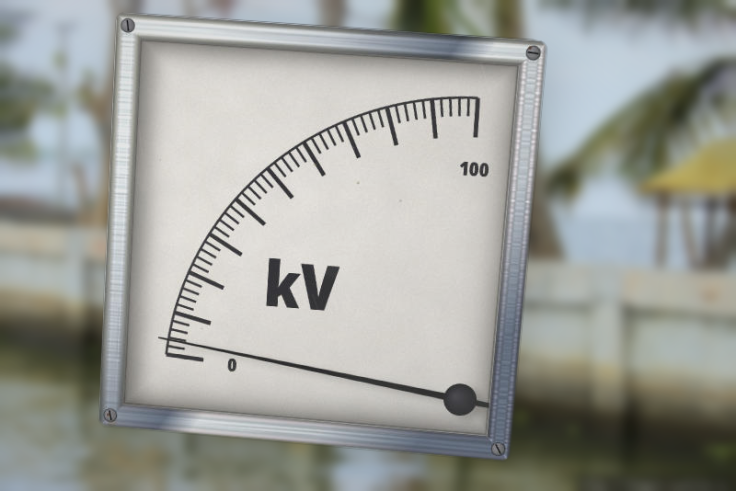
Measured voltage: 4 kV
